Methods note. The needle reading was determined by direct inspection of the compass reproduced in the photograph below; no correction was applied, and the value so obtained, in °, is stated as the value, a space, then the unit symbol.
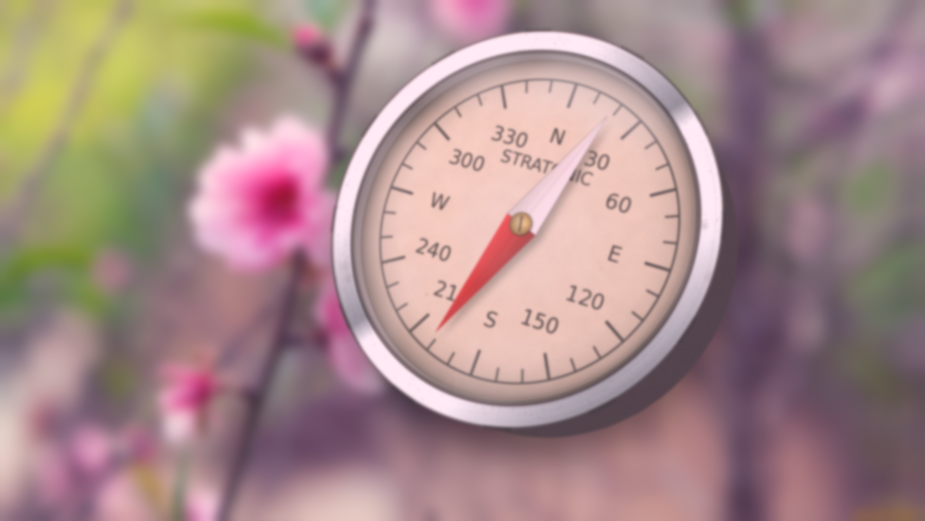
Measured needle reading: 200 °
